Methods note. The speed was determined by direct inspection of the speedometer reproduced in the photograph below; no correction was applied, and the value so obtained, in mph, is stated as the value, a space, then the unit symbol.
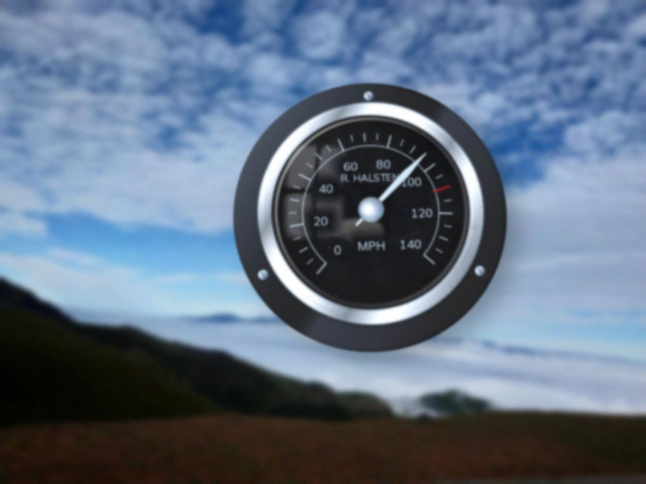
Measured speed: 95 mph
